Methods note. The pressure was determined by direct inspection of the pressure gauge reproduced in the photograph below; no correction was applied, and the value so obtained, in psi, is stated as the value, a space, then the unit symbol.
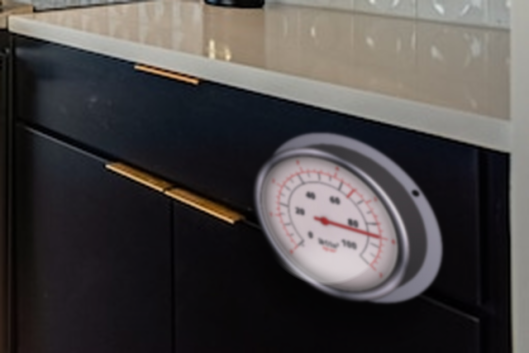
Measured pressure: 85 psi
